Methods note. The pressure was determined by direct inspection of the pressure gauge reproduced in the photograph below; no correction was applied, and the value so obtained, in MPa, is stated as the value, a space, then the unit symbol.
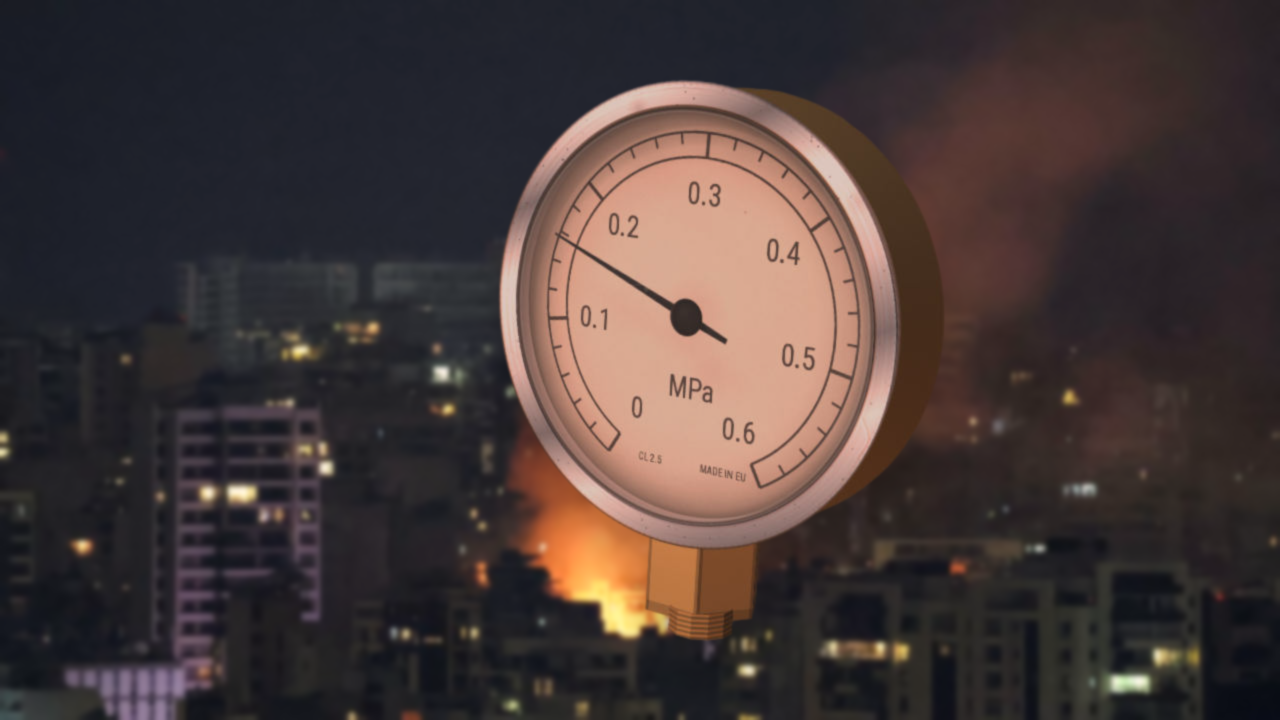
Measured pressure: 0.16 MPa
